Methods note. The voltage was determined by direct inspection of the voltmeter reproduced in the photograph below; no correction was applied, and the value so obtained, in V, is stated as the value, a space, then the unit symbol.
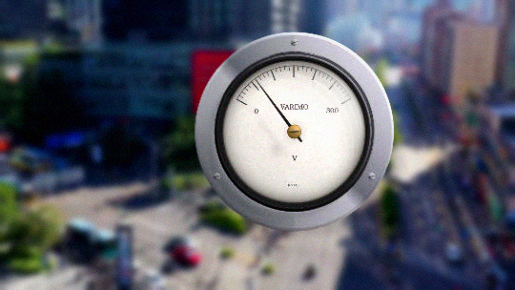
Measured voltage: 60 V
